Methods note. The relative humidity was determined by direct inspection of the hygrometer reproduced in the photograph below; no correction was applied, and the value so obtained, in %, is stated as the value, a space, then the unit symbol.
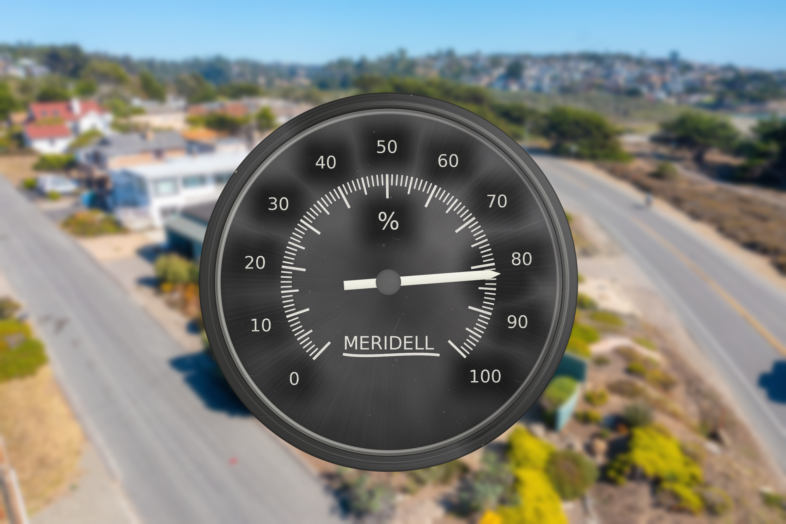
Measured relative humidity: 82 %
